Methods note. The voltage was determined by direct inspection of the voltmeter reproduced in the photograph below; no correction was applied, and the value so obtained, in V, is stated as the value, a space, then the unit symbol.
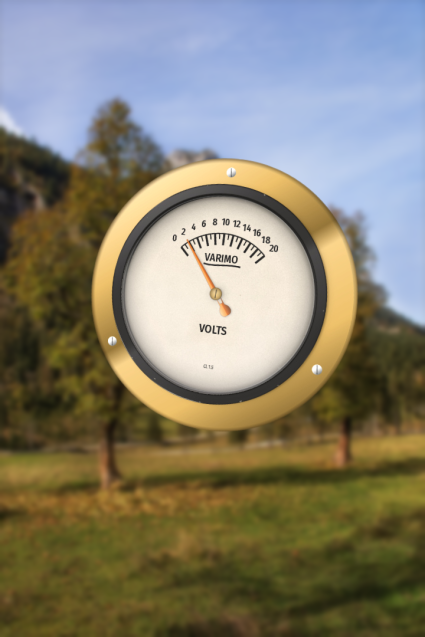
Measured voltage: 2 V
